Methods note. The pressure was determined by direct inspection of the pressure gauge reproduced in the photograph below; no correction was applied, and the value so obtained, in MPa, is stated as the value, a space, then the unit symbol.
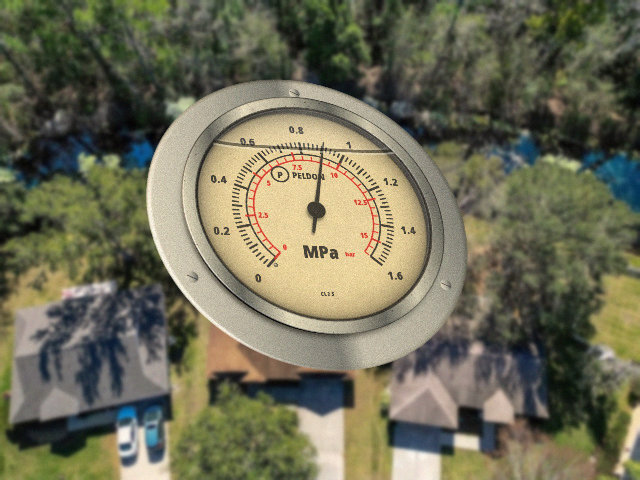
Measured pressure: 0.9 MPa
